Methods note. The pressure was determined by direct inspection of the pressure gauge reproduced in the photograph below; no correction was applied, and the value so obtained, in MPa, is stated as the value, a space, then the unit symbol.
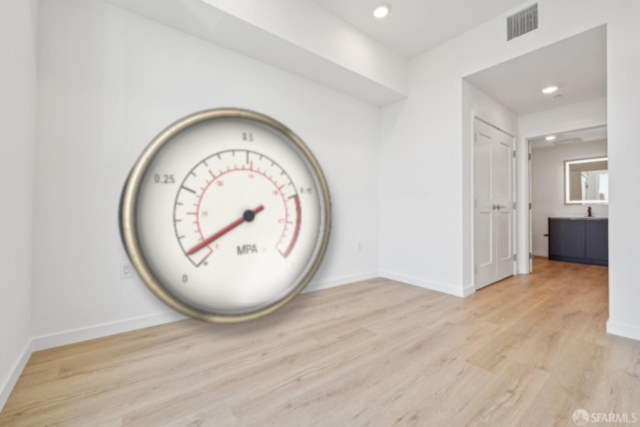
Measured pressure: 0.05 MPa
